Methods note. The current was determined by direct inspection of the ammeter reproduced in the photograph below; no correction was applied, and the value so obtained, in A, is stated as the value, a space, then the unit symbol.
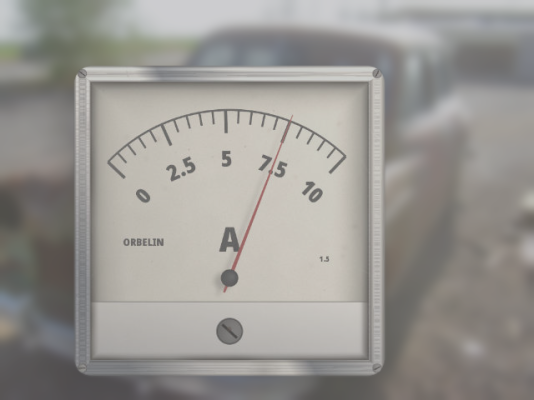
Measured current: 7.5 A
